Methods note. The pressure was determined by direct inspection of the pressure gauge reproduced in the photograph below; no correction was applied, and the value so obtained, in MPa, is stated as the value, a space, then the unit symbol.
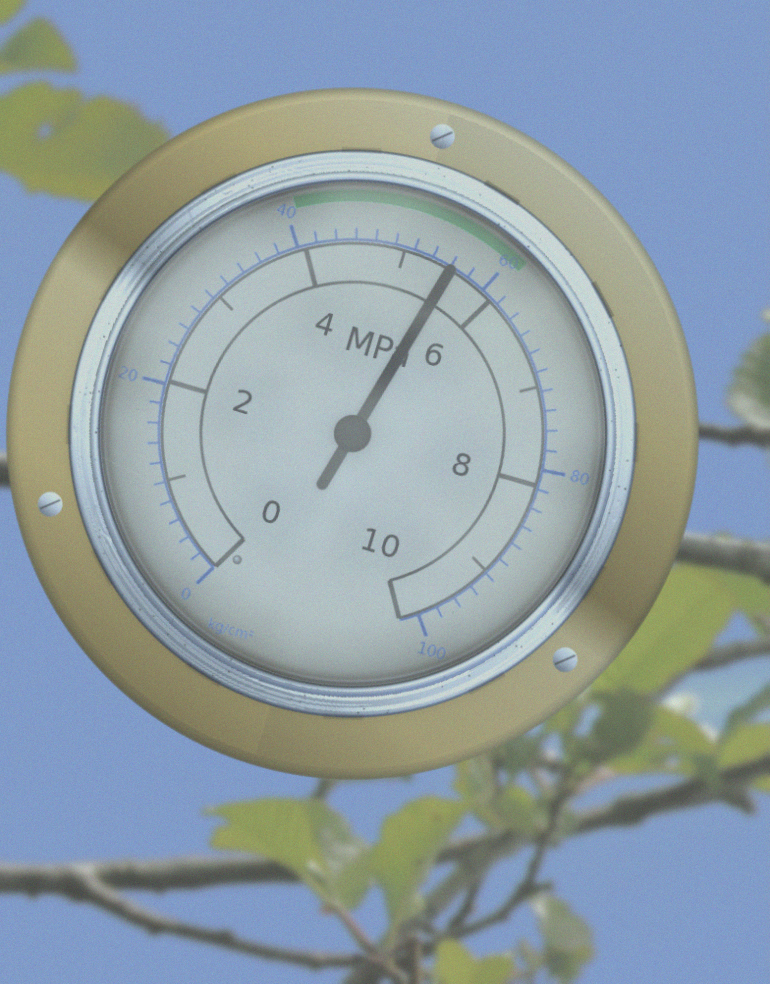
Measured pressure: 5.5 MPa
